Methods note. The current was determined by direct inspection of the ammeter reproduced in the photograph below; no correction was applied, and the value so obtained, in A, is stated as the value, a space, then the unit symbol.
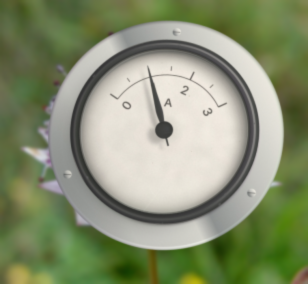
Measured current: 1 A
